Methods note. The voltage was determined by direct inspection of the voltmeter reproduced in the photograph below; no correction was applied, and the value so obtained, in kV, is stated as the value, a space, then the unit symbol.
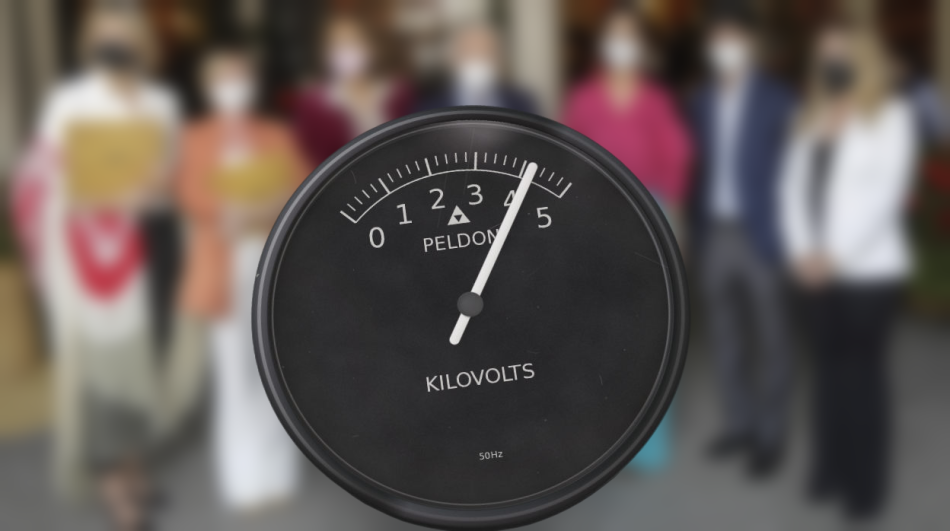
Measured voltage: 4.2 kV
